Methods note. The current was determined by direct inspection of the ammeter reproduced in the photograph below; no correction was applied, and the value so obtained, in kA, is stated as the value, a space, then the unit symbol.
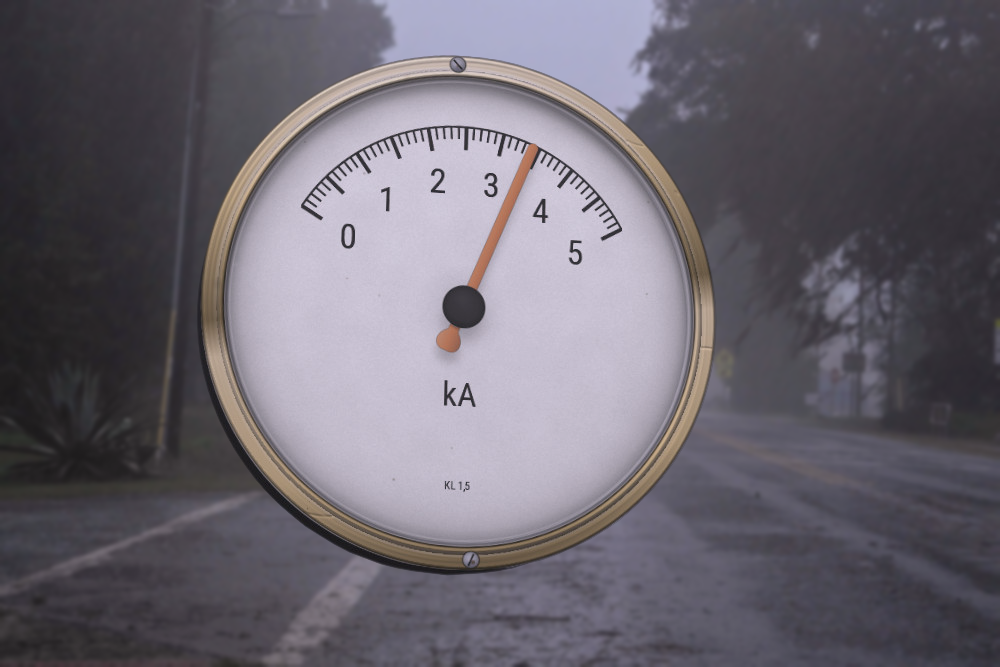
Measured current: 3.4 kA
